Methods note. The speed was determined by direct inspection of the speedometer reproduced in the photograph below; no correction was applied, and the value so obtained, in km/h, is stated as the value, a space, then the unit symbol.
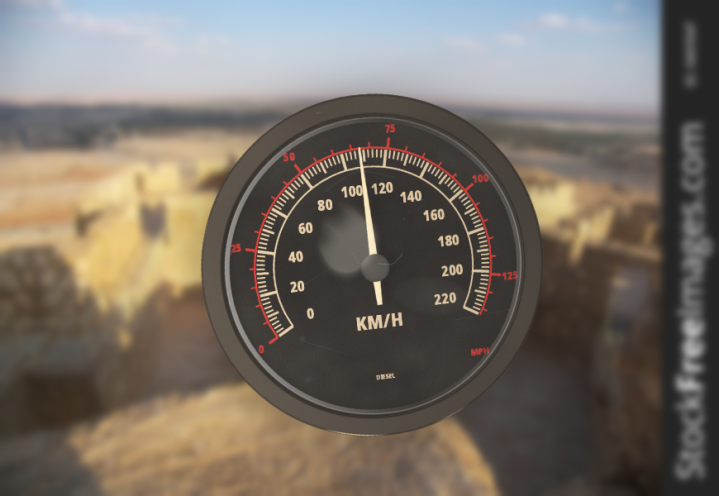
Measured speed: 108 km/h
